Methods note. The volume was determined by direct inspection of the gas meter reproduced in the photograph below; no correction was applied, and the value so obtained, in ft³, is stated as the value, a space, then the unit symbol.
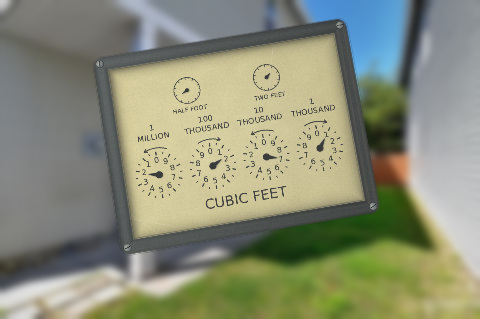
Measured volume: 217100 ft³
